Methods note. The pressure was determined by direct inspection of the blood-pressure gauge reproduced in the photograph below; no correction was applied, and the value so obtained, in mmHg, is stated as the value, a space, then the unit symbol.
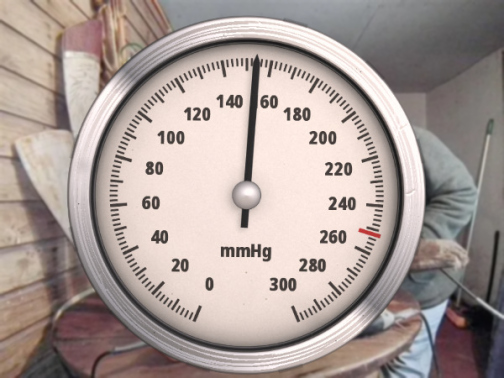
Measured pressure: 154 mmHg
